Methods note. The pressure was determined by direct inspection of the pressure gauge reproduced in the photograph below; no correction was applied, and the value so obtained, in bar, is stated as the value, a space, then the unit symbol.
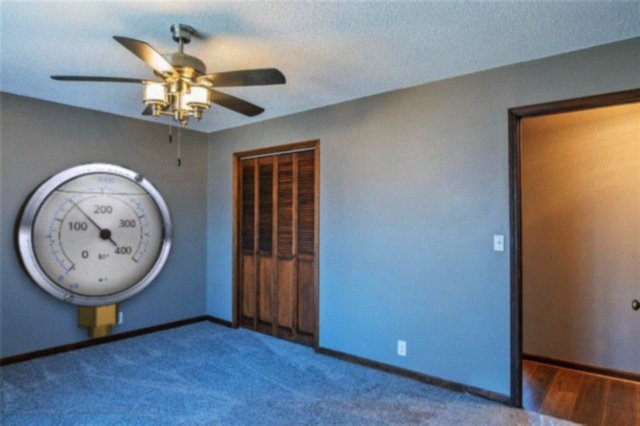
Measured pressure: 140 bar
